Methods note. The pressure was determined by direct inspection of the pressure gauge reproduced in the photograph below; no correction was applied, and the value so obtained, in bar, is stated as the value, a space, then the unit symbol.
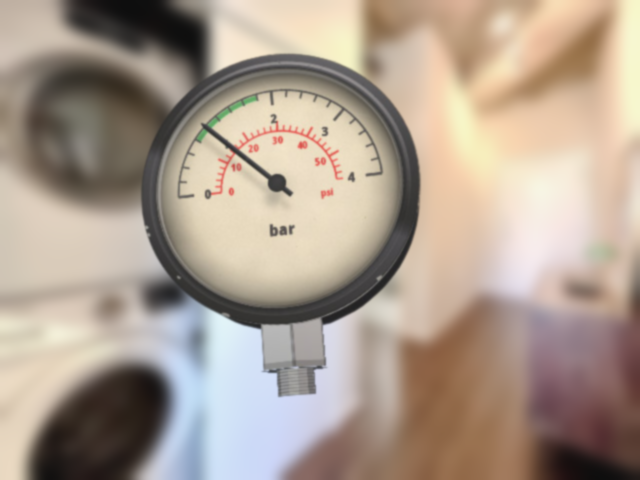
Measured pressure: 1 bar
